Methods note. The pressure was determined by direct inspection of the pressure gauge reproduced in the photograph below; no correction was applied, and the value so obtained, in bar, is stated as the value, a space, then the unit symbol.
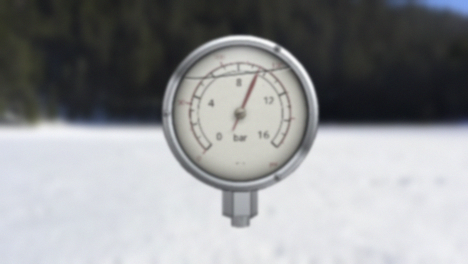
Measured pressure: 9.5 bar
